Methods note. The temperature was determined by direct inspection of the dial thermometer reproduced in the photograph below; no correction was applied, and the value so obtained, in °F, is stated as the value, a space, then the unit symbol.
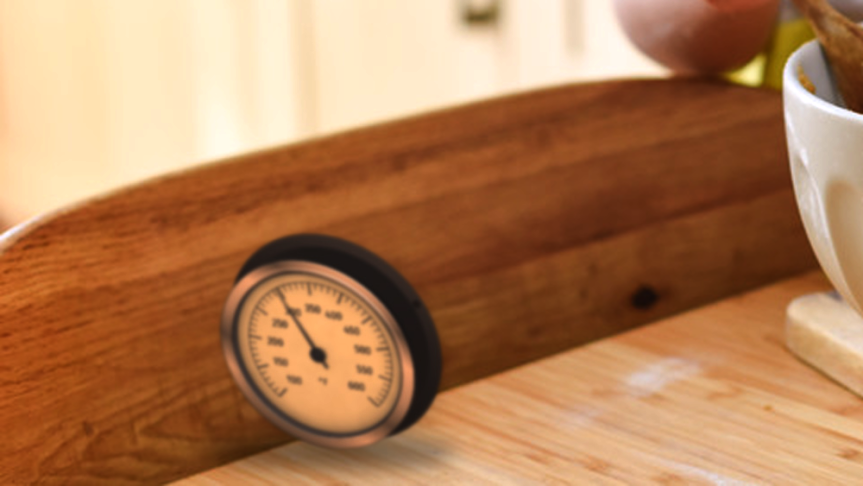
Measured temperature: 300 °F
